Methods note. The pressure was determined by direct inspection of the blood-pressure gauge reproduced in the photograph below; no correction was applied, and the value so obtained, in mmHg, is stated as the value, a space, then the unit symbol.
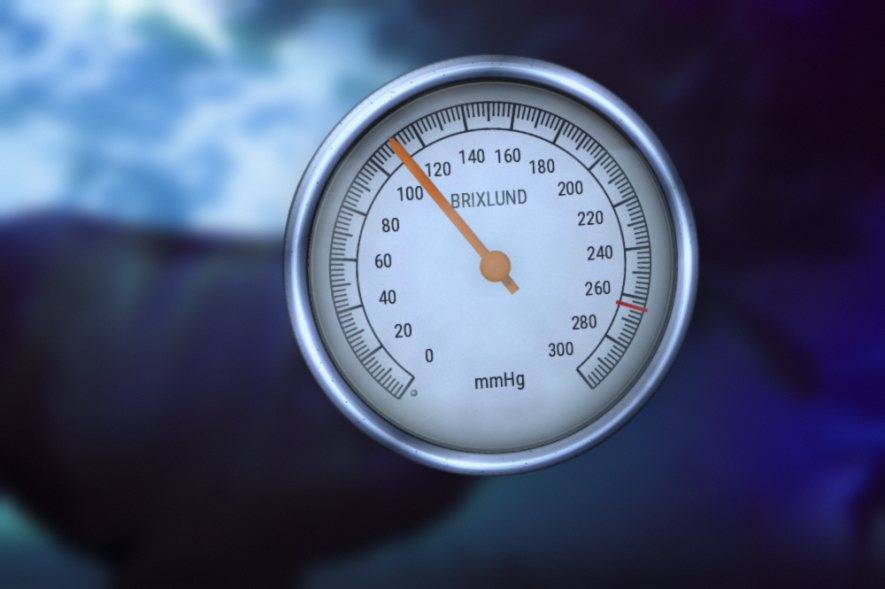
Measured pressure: 110 mmHg
